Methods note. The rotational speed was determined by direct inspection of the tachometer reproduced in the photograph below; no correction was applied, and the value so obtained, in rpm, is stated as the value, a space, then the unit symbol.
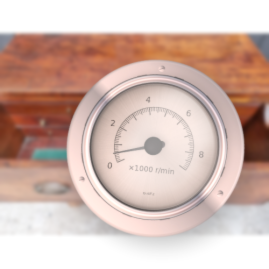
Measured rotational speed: 500 rpm
